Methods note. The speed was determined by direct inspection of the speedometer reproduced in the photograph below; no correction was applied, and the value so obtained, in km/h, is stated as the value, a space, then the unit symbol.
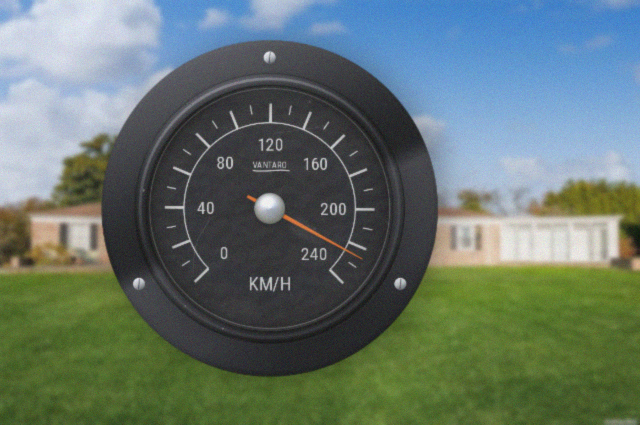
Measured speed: 225 km/h
